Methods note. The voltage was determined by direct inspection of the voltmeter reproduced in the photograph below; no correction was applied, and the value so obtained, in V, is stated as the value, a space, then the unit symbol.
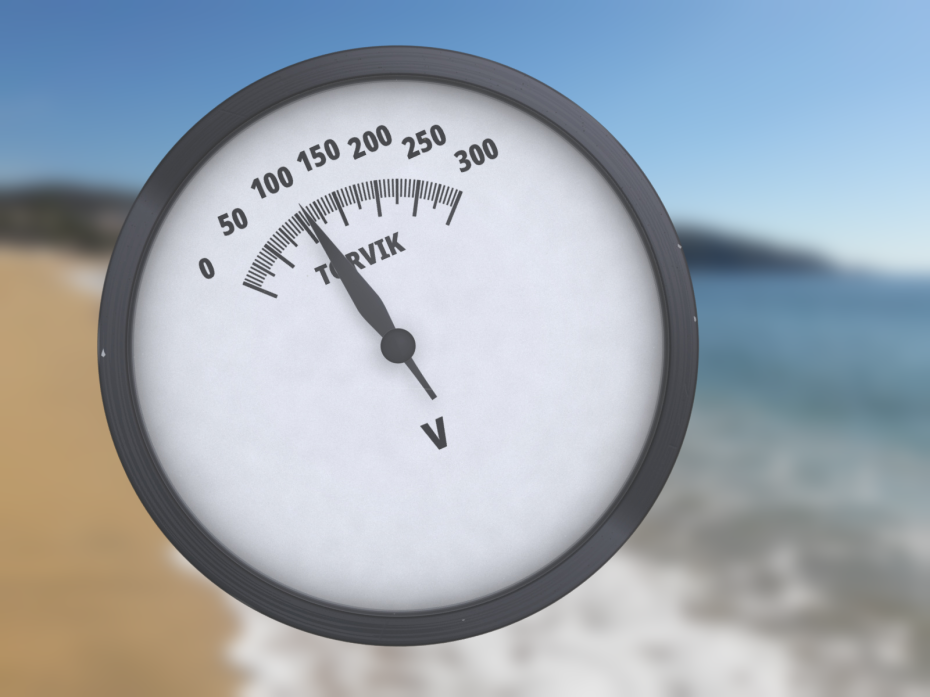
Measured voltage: 110 V
